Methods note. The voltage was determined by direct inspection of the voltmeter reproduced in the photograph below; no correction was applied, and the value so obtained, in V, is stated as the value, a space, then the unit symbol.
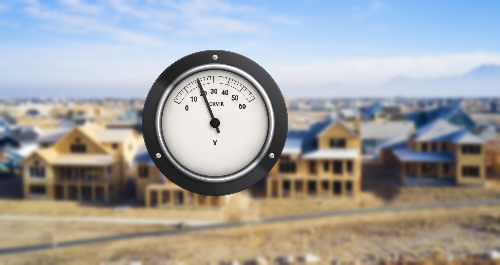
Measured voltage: 20 V
